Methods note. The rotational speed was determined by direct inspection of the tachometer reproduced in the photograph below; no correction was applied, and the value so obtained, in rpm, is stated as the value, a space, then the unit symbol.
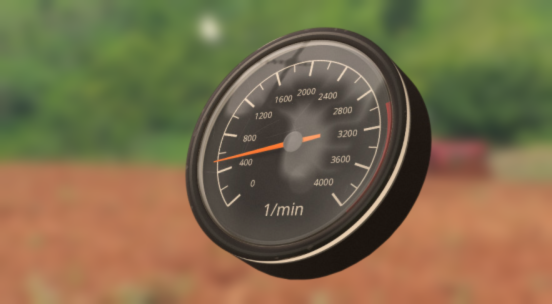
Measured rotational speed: 500 rpm
